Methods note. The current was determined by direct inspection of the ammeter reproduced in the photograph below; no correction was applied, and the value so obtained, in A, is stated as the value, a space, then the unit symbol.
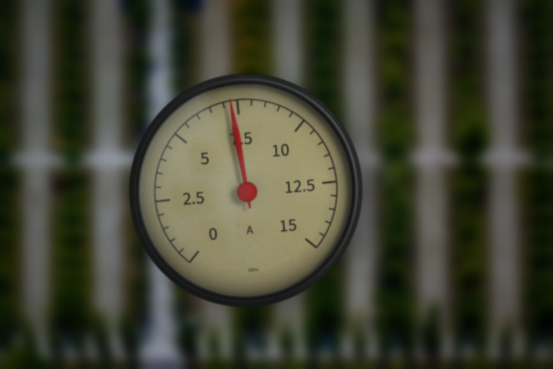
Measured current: 7.25 A
